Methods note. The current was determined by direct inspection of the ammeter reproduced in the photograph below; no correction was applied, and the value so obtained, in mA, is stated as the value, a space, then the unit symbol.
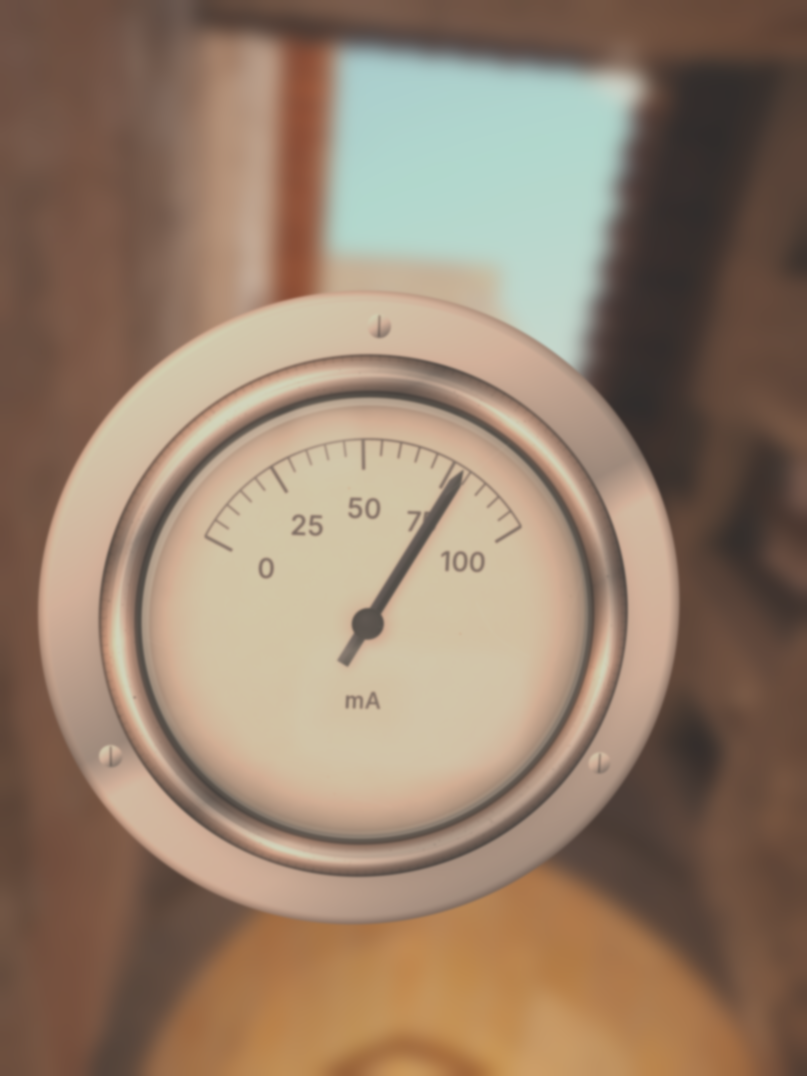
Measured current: 77.5 mA
